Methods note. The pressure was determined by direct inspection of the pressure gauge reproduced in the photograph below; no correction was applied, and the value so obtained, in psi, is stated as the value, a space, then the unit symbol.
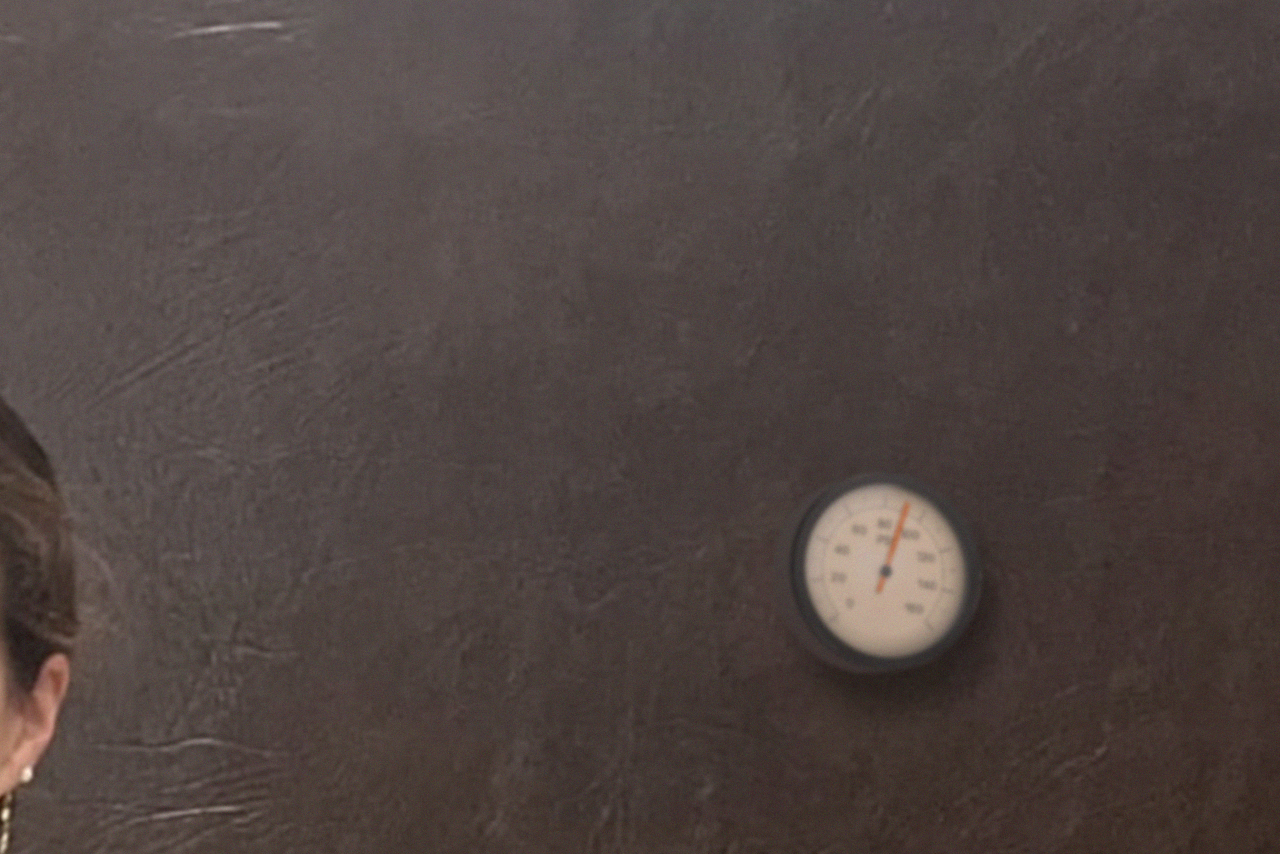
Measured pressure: 90 psi
